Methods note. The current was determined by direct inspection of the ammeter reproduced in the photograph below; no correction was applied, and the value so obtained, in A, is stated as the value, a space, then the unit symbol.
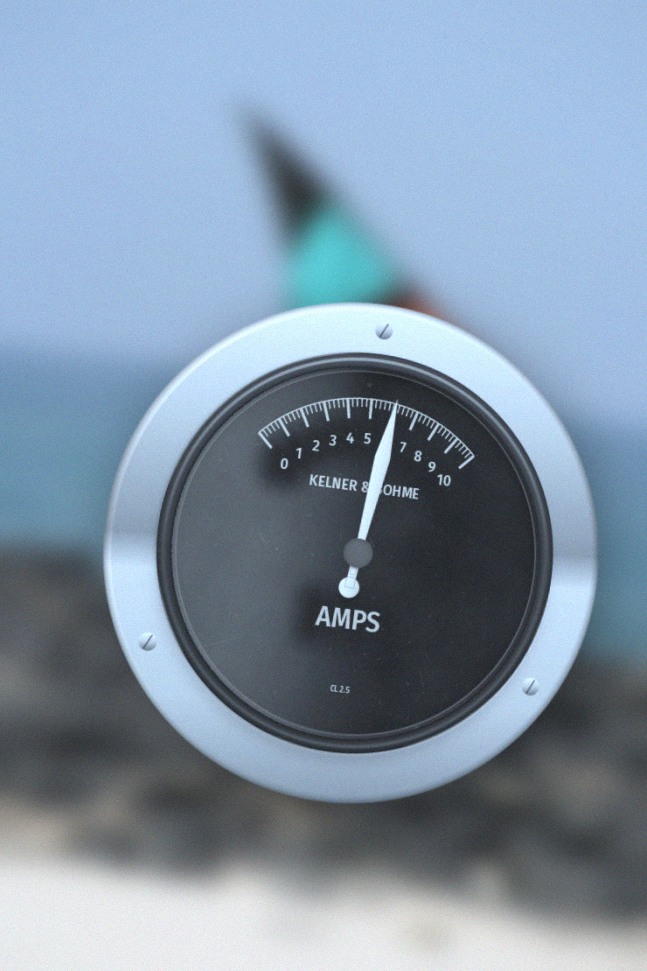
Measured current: 6 A
